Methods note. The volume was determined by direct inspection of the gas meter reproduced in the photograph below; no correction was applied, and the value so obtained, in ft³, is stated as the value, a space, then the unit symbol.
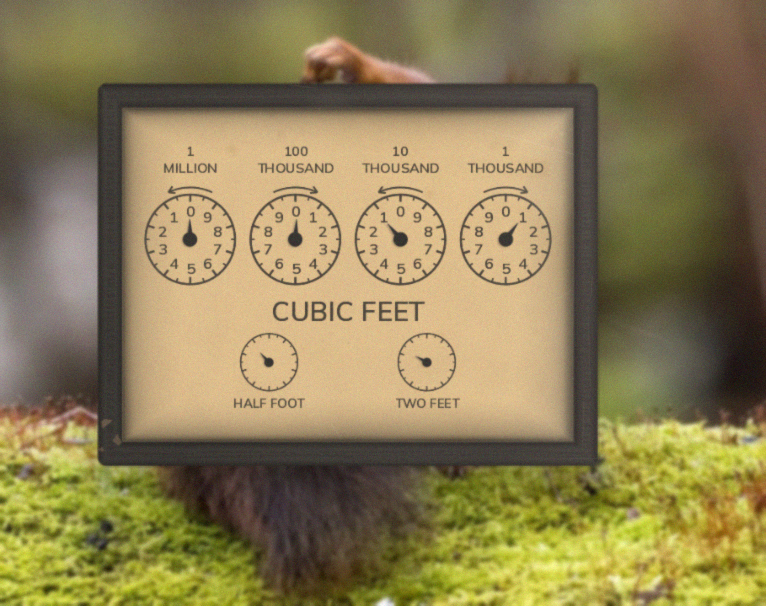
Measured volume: 1100 ft³
